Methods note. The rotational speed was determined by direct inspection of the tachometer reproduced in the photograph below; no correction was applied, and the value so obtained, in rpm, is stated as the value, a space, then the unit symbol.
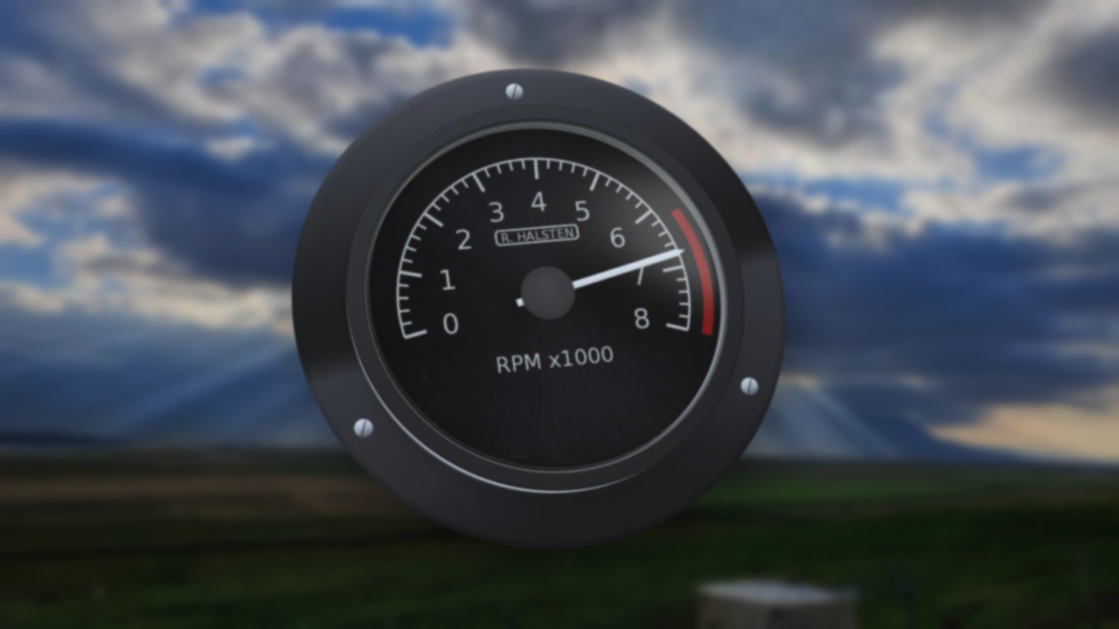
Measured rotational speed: 6800 rpm
